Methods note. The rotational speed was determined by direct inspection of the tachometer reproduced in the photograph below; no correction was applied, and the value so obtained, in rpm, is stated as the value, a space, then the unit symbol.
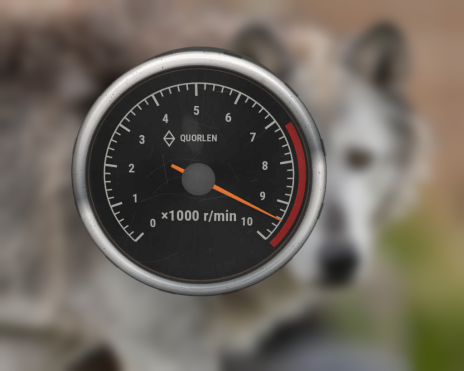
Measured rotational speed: 9400 rpm
